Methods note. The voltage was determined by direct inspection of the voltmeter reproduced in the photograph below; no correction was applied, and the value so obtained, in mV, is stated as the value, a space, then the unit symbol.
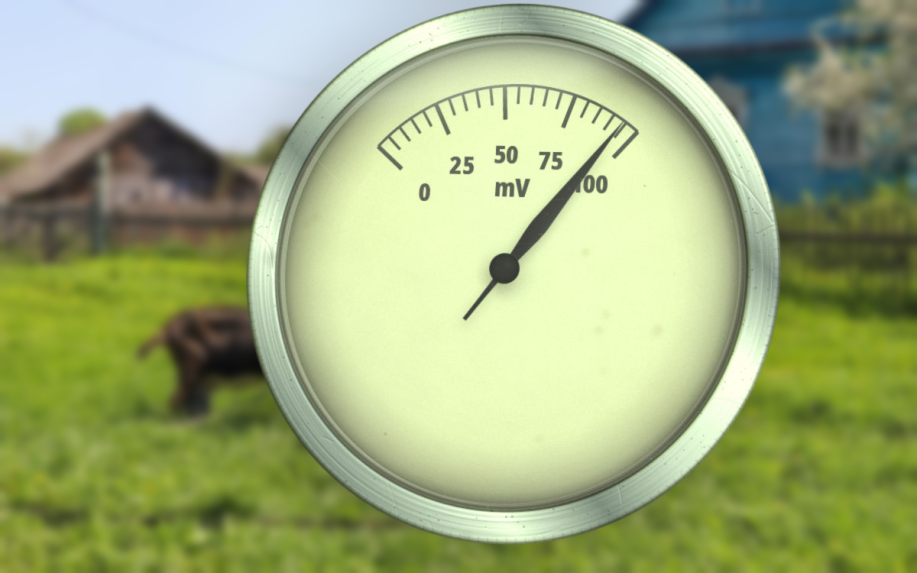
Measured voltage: 95 mV
